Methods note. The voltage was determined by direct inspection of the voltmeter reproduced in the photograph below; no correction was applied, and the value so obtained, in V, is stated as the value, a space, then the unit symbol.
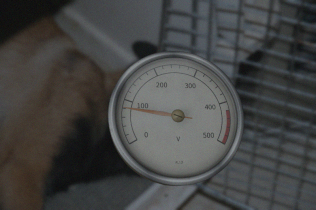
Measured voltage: 80 V
